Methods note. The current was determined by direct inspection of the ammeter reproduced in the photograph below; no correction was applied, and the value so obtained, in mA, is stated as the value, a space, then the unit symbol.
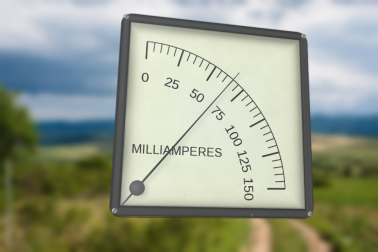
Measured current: 65 mA
